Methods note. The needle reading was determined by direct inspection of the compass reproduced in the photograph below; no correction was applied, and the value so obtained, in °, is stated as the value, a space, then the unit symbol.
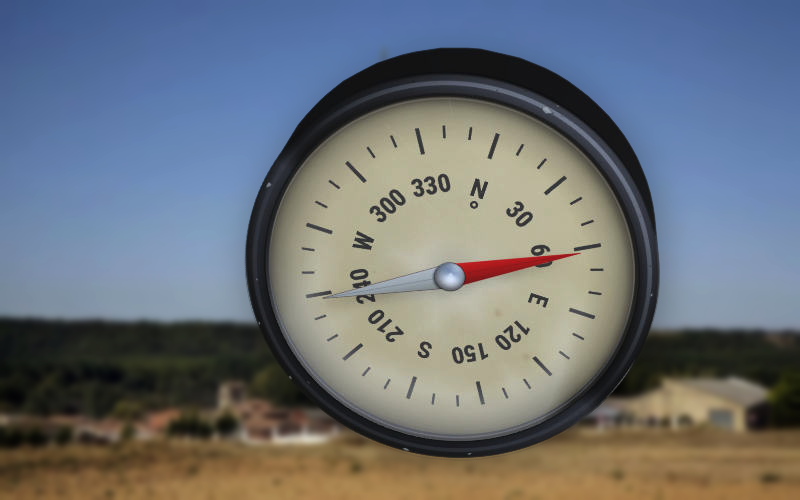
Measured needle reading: 60 °
